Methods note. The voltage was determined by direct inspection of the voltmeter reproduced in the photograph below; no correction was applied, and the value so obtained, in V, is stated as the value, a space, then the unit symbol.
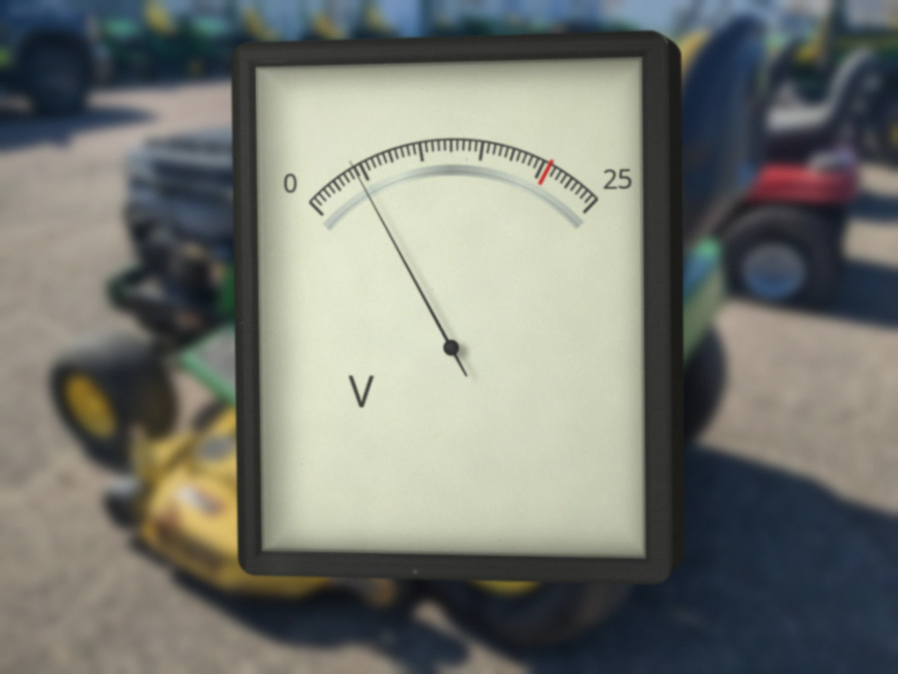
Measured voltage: 4.5 V
